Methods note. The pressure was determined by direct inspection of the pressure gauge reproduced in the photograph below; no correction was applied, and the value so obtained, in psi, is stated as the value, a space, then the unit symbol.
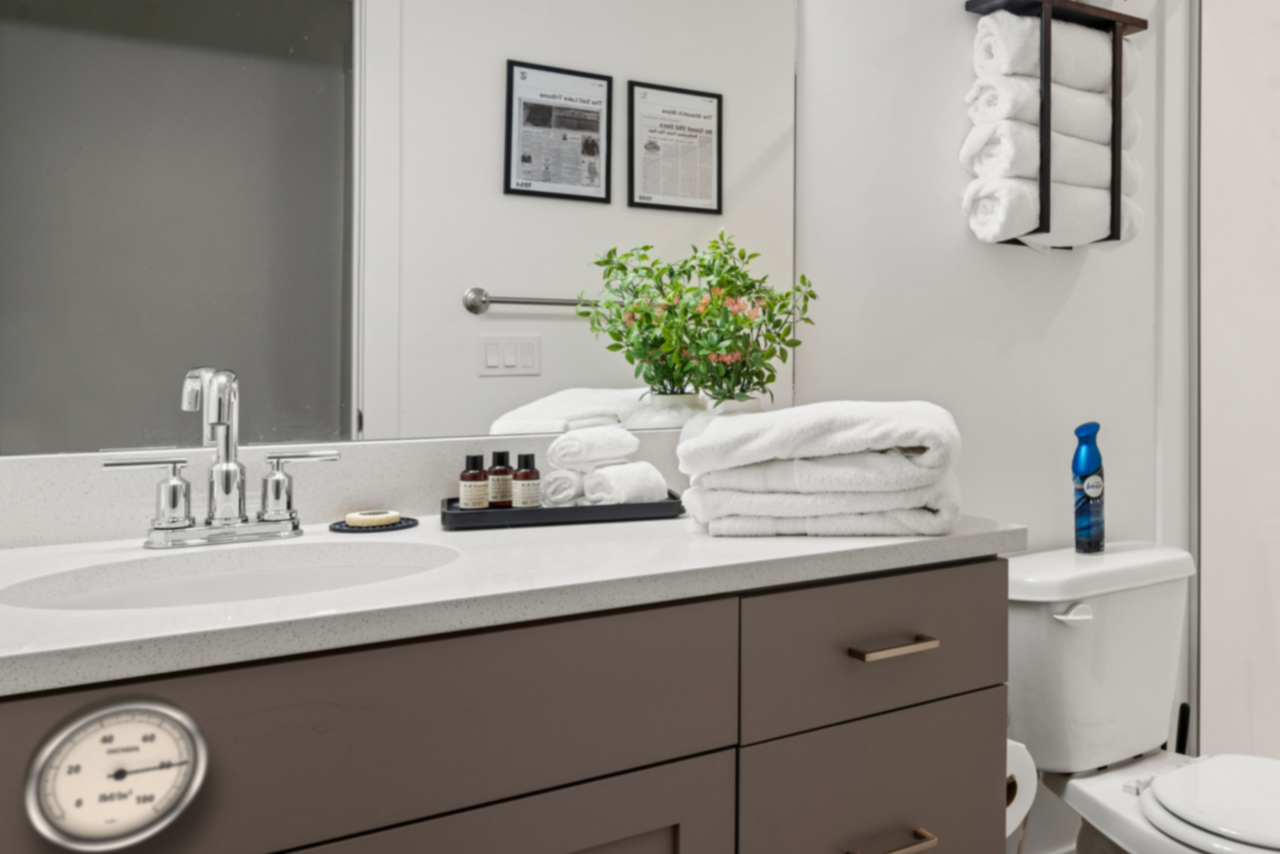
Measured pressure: 80 psi
